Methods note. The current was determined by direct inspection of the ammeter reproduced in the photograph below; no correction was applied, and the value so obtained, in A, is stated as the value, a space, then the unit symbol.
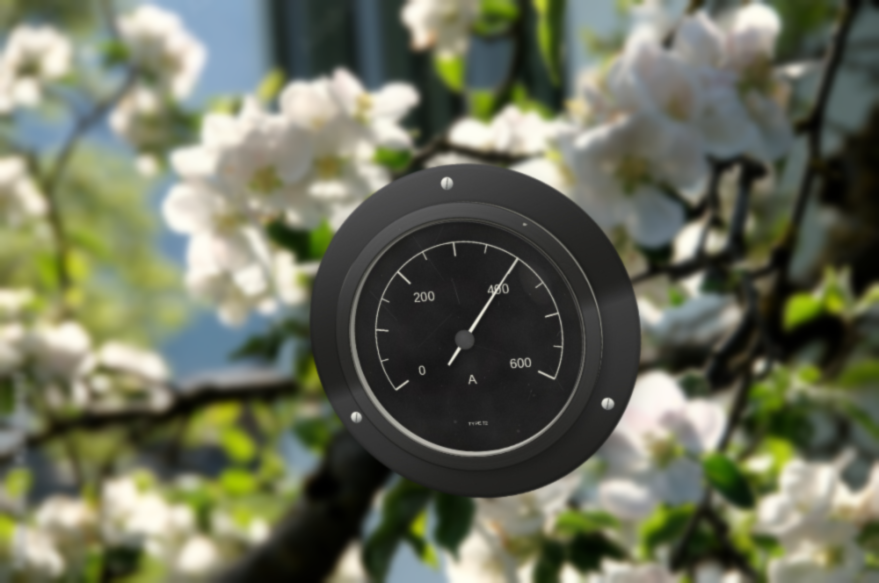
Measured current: 400 A
